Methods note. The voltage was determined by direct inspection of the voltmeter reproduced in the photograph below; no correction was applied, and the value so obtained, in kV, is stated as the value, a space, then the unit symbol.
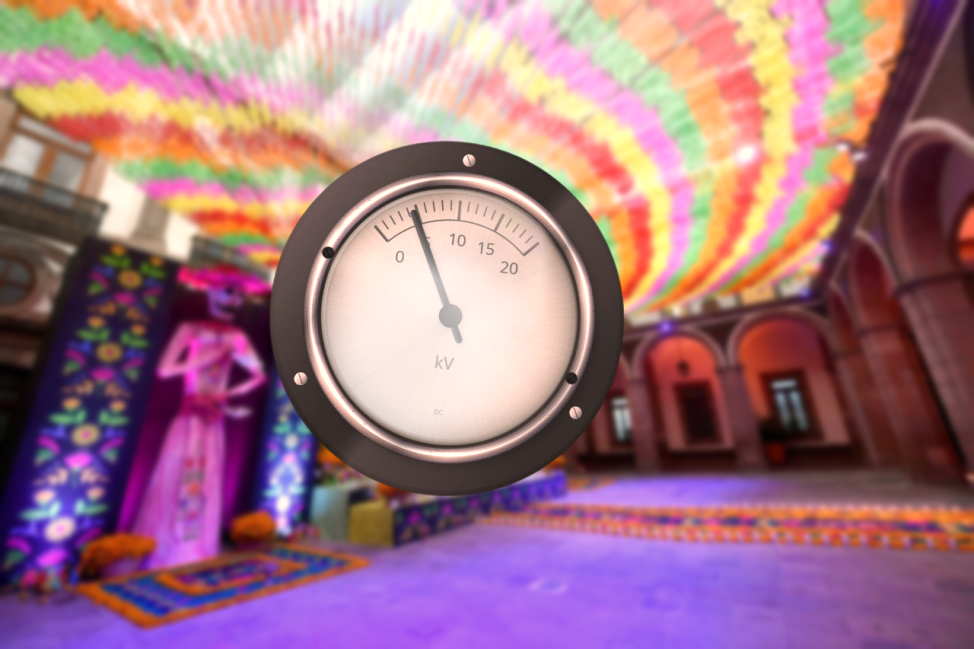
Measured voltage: 4.5 kV
